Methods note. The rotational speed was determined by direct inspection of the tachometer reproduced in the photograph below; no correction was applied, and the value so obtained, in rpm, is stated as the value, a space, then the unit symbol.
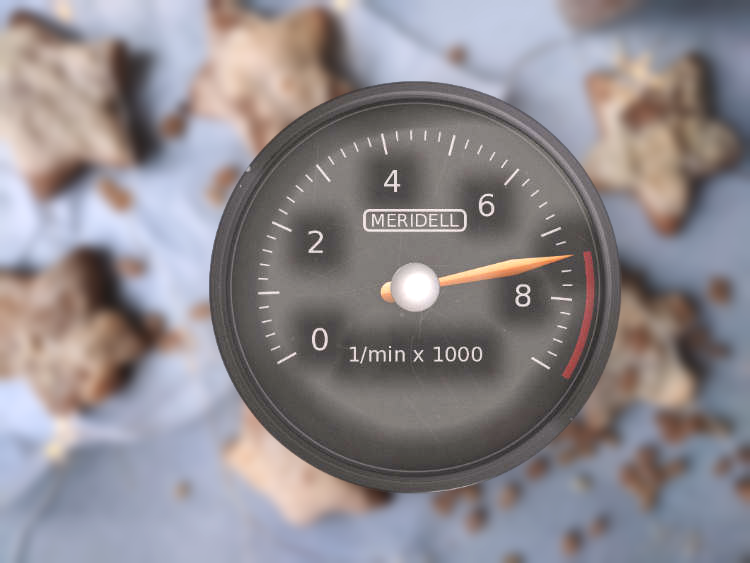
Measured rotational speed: 7400 rpm
